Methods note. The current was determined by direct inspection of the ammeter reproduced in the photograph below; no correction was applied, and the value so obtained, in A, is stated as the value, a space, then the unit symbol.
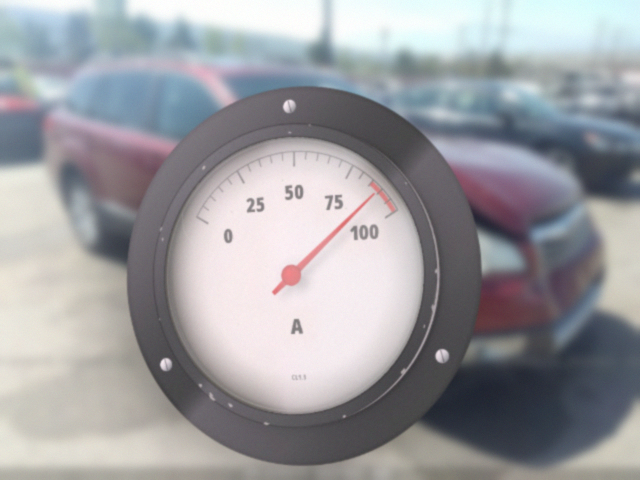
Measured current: 90 A
